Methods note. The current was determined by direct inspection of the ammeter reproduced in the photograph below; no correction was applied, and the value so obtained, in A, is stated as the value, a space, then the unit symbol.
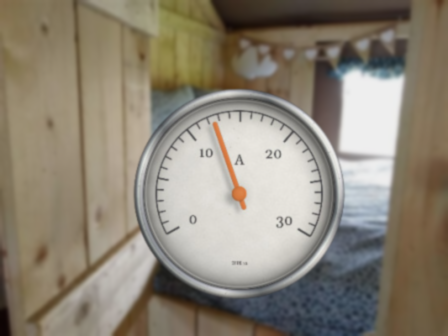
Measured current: 12.5 A
